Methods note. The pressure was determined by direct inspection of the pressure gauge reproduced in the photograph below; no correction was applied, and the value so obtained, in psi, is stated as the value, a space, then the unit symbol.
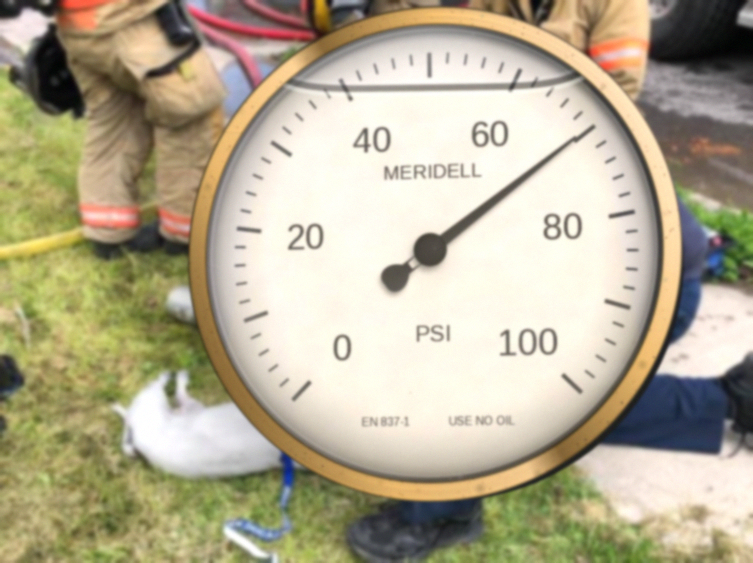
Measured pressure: 70 psi
